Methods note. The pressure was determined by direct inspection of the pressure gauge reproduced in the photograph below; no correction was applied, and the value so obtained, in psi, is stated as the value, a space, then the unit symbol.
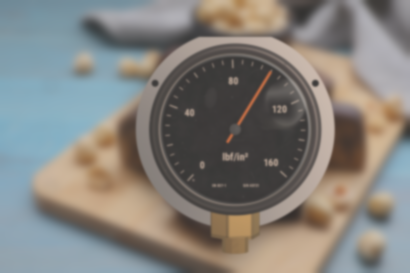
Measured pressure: 100 psi
